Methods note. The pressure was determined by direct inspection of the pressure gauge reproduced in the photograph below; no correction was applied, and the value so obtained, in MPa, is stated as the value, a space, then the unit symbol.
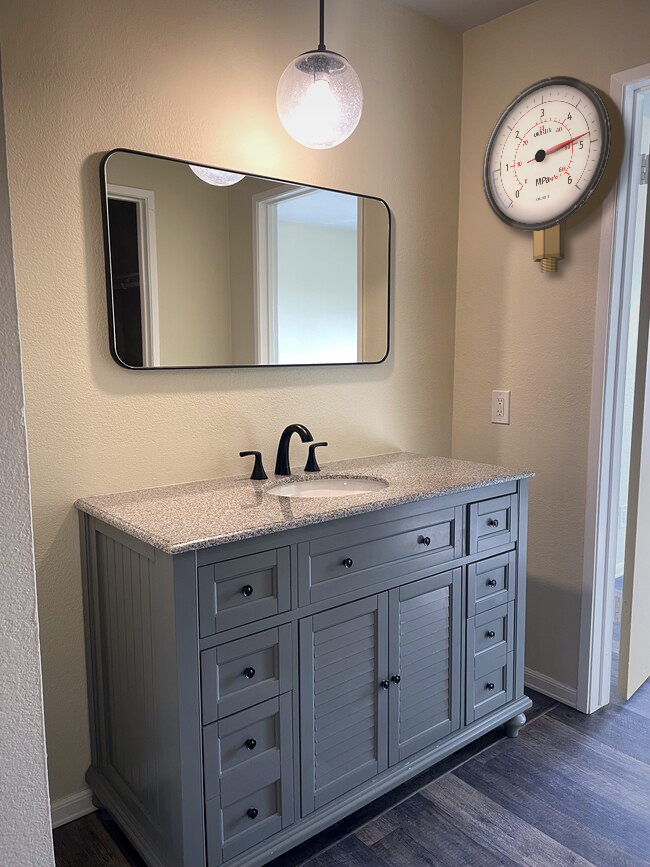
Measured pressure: 4.8 MPa
